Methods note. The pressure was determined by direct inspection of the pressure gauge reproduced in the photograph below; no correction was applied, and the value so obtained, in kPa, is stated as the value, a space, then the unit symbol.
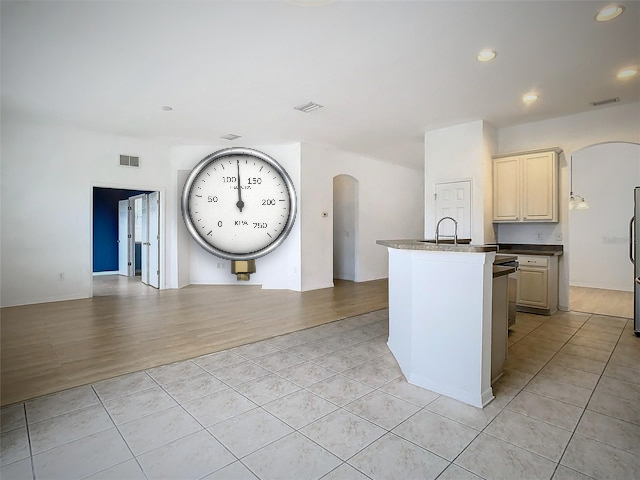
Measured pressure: 120 kPa
